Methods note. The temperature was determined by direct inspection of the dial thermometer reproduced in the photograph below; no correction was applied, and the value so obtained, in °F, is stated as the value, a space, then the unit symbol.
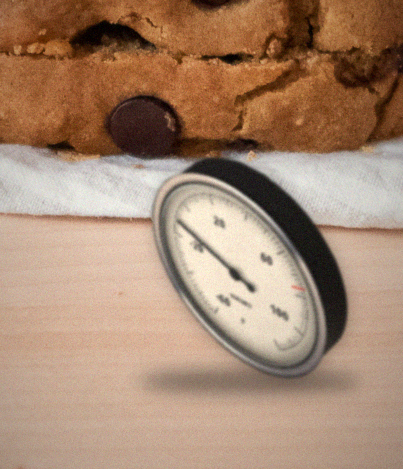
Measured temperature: -10 °F
